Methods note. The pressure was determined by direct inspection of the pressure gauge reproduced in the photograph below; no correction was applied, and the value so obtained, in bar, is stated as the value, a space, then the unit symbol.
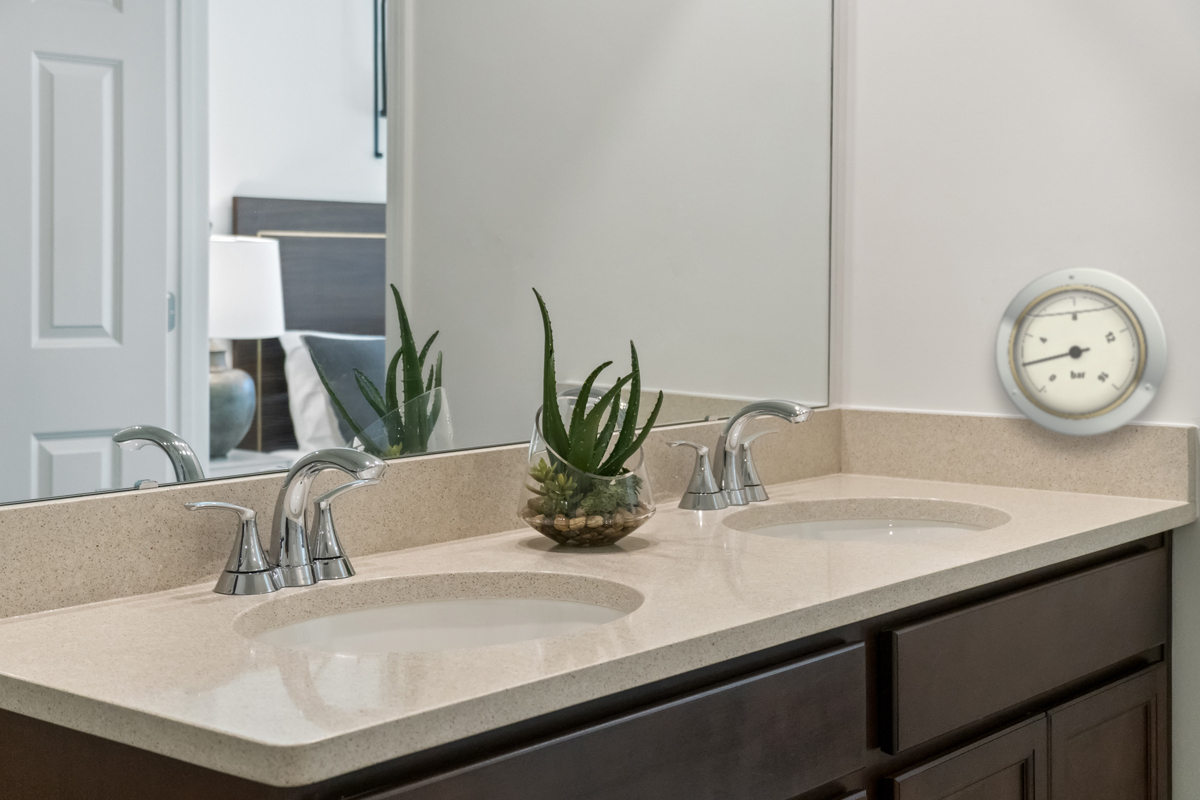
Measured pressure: 2 bar
